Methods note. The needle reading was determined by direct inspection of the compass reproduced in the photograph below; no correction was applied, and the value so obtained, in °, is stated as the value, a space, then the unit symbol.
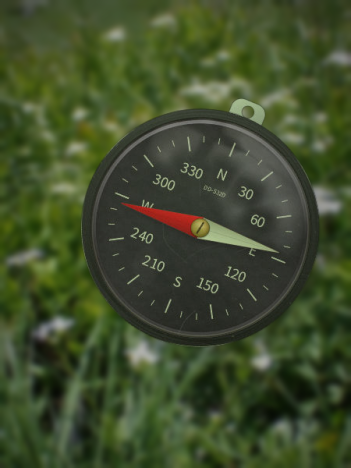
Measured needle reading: 265 °
